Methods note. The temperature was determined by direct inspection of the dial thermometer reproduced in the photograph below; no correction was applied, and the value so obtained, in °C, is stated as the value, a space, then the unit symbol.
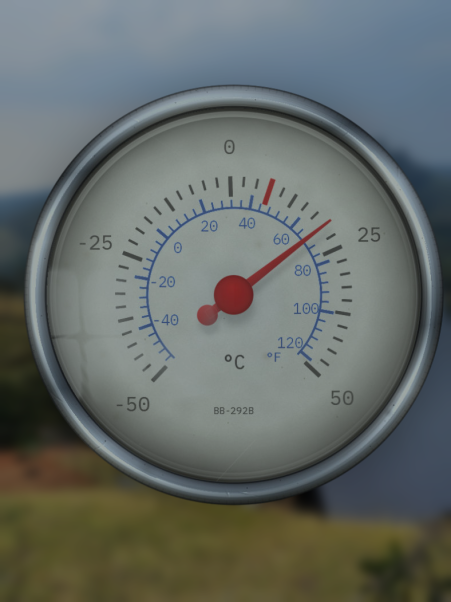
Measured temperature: 20 °C
